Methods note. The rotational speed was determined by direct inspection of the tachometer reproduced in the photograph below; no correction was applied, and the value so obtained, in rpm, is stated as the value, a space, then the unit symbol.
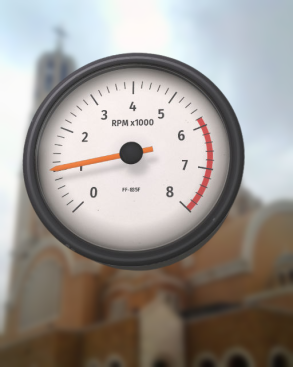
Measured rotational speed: 1000 rpm
